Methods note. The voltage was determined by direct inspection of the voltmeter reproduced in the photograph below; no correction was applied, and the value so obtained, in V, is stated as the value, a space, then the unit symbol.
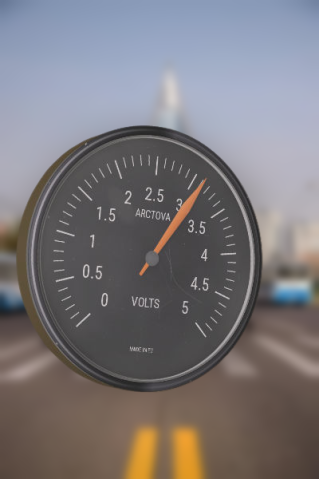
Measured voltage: 3.1 V
